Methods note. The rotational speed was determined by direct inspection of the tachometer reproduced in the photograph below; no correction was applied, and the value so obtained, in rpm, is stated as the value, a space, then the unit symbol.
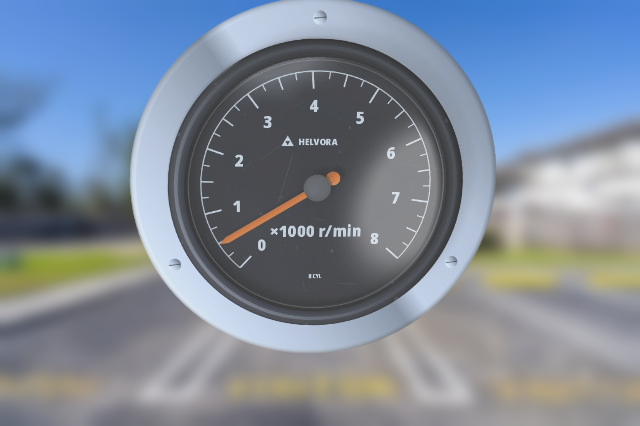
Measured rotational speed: 500 rpm
